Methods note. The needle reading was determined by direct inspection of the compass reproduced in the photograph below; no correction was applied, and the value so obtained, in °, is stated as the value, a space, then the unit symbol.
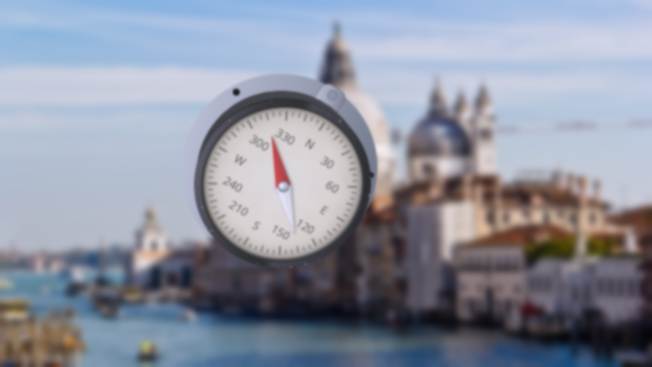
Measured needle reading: 315 °
